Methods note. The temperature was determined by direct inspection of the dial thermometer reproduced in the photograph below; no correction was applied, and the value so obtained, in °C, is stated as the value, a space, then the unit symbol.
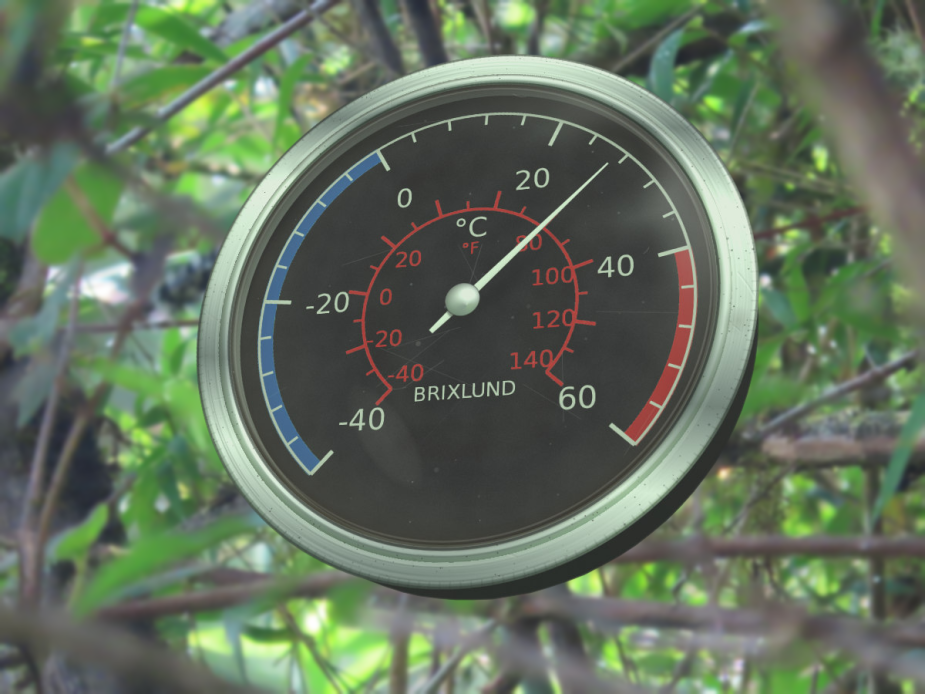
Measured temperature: 28 °C
